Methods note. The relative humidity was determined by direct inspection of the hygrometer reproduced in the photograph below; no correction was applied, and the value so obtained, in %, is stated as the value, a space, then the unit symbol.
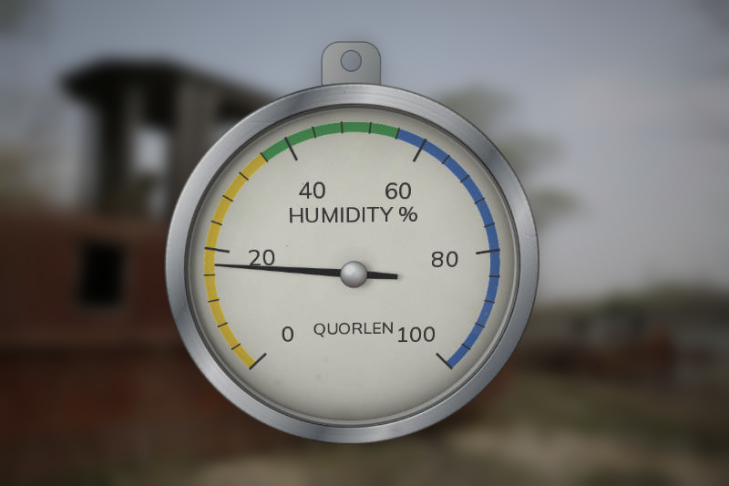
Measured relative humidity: 18 %
